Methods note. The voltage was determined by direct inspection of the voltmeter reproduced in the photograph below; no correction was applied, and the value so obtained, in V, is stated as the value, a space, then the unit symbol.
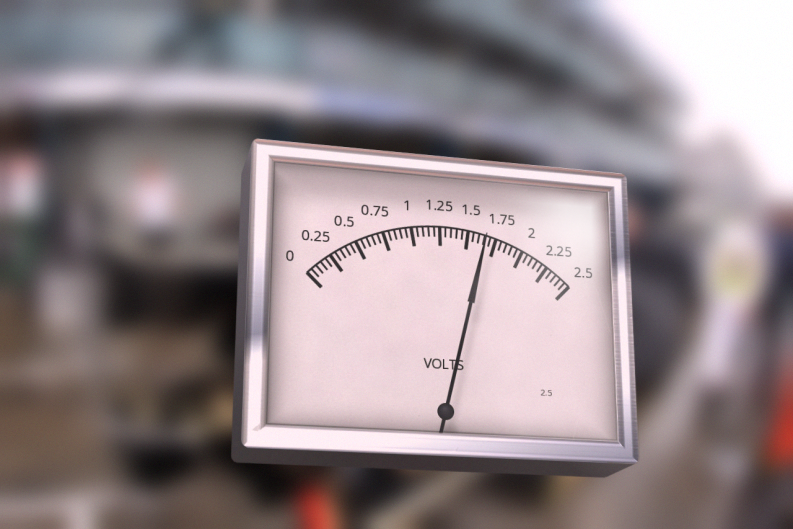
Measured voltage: 1.65 V
